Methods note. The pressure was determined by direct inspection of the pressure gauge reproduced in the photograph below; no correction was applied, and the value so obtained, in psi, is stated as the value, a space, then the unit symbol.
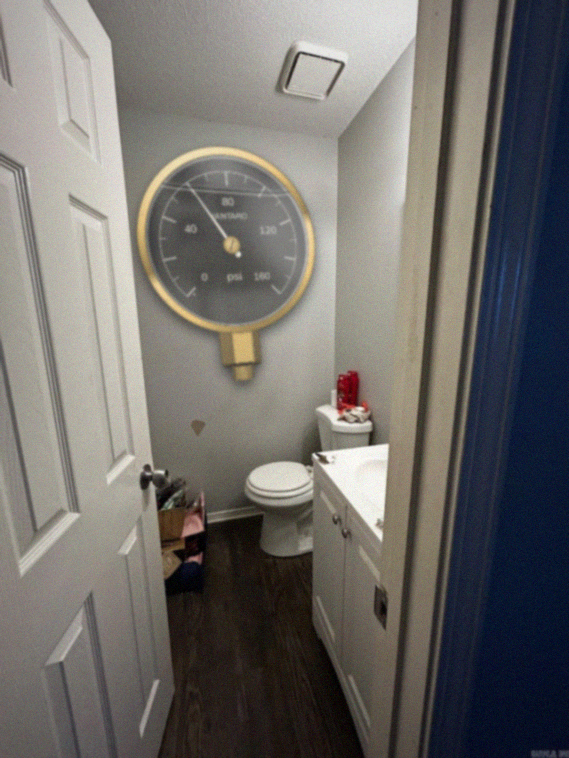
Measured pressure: 60 psi
